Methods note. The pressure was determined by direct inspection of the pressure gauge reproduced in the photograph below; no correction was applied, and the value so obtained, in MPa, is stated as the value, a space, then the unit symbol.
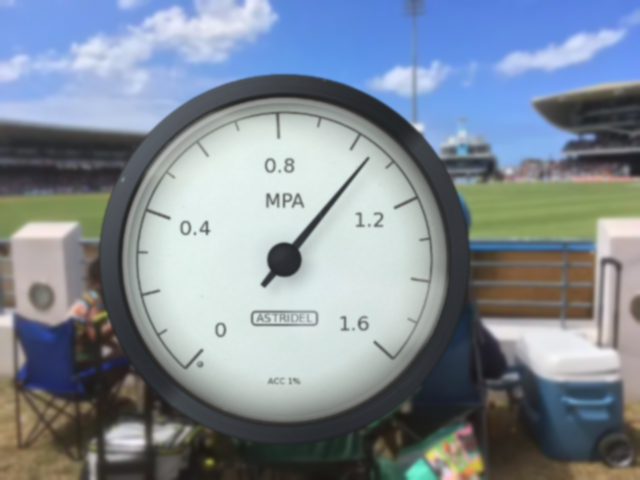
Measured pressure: 1.05 MPa
